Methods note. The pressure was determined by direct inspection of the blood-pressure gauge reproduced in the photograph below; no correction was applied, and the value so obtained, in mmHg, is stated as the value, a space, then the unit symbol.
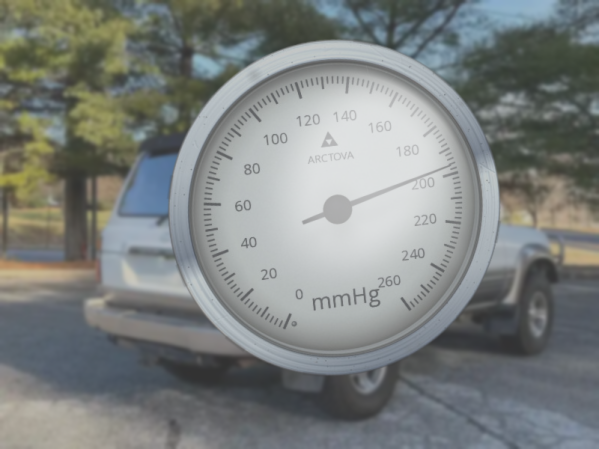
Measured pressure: 196 mmHg
